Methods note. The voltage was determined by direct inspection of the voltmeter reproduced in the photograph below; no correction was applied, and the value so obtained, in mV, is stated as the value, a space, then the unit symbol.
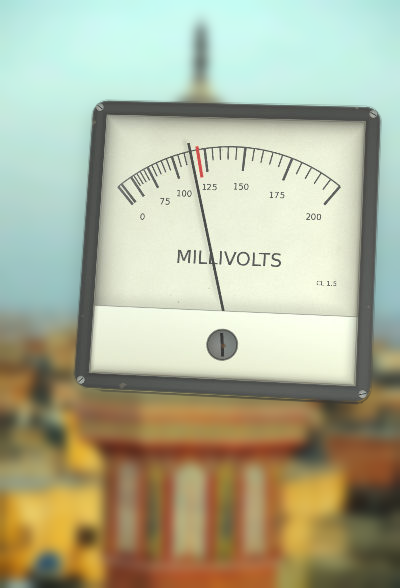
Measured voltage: 115 mV
